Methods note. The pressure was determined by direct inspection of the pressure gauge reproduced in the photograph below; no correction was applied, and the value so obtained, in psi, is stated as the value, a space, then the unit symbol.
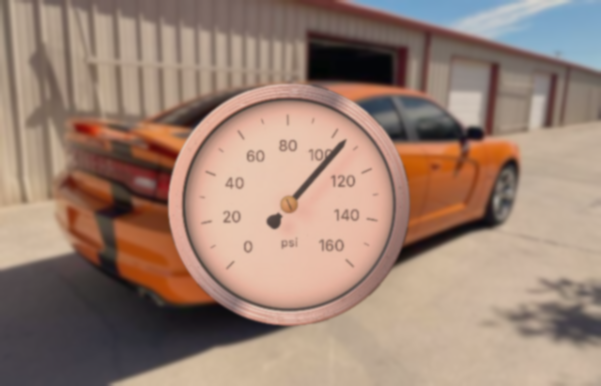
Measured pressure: 105 psi
